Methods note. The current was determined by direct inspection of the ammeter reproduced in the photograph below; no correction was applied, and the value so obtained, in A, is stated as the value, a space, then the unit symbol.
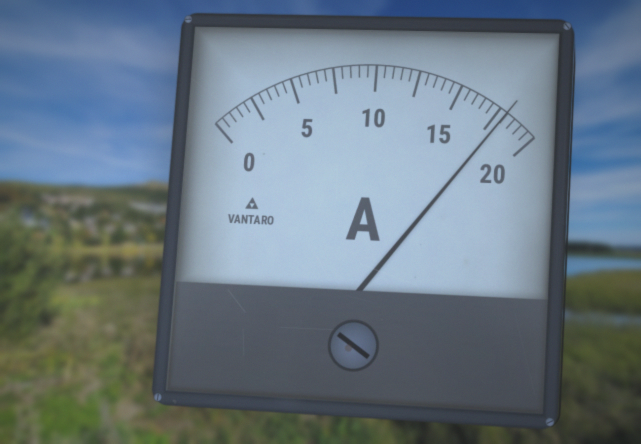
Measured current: 18 A
